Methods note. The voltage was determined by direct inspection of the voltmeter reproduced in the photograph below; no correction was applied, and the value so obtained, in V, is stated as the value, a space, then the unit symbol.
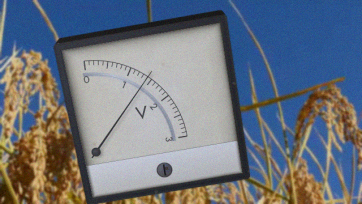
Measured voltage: 1.4 V
